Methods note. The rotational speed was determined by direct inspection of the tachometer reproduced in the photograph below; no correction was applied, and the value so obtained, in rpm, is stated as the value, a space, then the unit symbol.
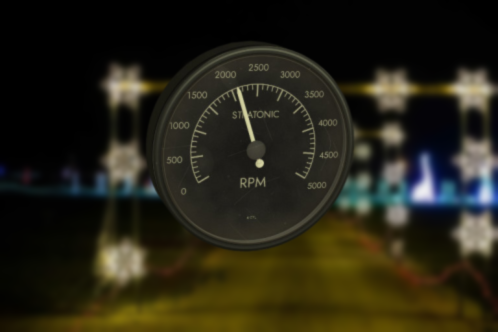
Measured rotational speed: 2100 rpm
